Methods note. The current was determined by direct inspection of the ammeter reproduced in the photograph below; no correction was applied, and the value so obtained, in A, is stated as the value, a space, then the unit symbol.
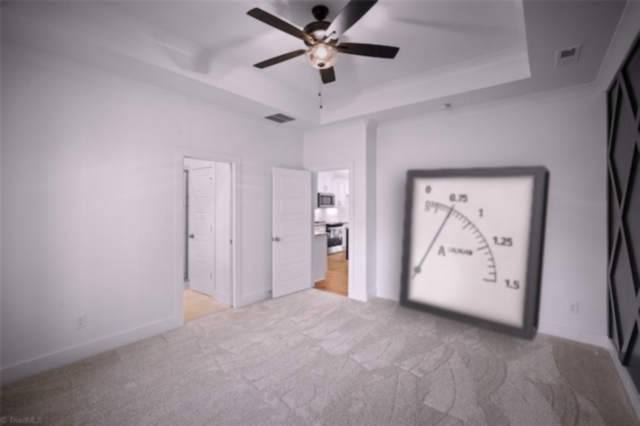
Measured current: 0.75 A
